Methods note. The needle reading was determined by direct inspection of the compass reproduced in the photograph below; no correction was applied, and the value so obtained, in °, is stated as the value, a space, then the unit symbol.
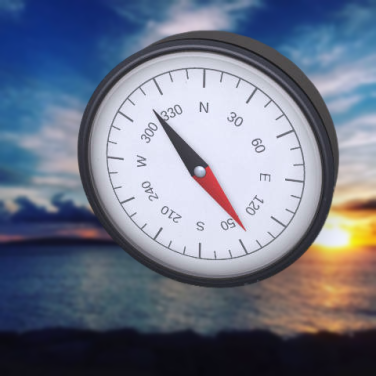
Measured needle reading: 140 °
